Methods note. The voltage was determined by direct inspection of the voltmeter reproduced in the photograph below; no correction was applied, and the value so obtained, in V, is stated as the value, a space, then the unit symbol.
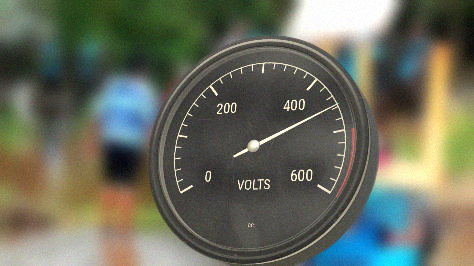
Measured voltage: 460 V
